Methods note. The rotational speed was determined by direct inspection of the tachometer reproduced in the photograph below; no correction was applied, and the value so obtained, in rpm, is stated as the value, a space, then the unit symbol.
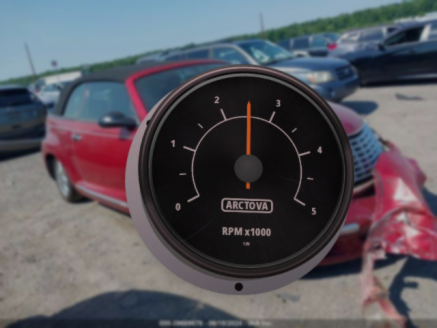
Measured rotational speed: 2500 rpm
